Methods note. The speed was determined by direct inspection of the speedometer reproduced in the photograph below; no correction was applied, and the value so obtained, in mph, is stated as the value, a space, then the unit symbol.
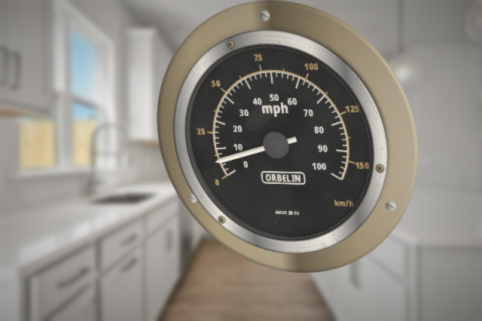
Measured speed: 6 mph
